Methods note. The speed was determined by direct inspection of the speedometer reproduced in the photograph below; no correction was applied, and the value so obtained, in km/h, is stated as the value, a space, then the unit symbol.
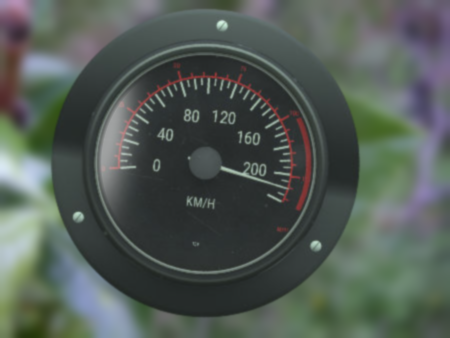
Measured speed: 210 km/h
